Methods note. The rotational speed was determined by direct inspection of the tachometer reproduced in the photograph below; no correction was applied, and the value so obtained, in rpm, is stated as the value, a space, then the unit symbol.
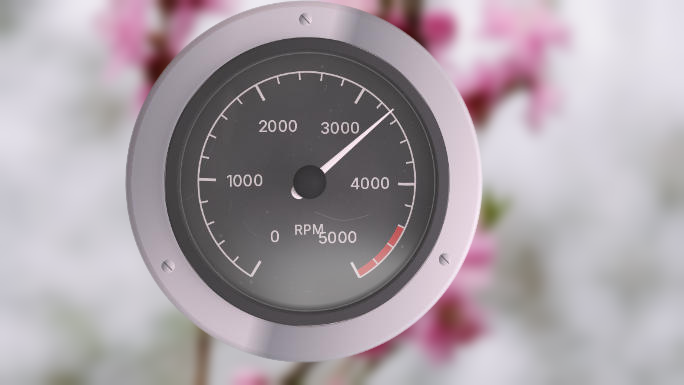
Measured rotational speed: 3300 rpm
